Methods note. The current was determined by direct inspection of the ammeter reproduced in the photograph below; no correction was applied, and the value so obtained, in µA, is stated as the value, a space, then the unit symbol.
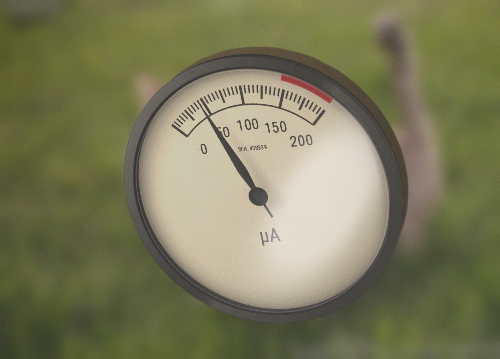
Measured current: 50 µA
